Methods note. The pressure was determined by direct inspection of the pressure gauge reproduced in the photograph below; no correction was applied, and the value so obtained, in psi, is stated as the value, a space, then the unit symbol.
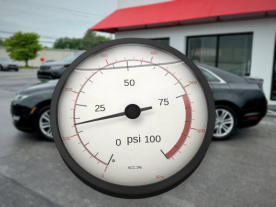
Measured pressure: 17.5 psi
